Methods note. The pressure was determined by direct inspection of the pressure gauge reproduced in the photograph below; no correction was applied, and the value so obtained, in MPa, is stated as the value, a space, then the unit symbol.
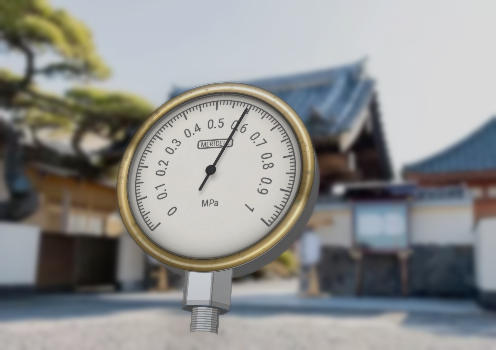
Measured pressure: 0.6 MPa
